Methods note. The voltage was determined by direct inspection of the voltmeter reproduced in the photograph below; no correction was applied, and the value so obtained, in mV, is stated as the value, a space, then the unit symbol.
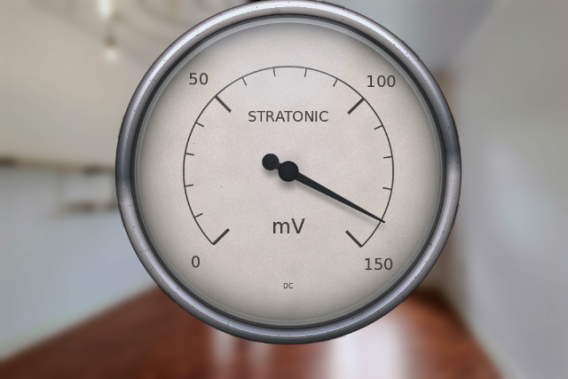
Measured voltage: 140 mV
